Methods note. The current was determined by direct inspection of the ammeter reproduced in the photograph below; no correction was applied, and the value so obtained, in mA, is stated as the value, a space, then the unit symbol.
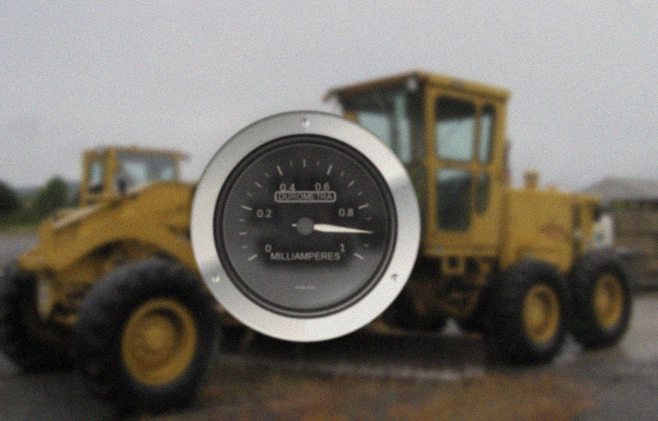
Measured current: 0.9 mA
